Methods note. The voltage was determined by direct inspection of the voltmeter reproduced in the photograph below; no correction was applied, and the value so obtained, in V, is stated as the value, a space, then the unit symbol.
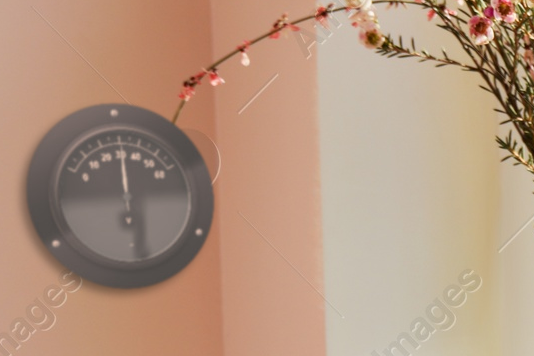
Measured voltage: 30 V
